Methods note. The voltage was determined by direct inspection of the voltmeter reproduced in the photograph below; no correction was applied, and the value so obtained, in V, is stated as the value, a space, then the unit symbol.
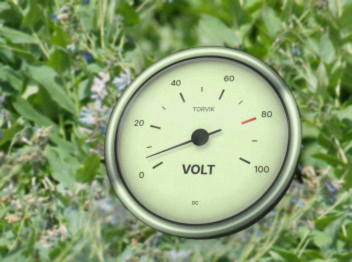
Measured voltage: 5 V
